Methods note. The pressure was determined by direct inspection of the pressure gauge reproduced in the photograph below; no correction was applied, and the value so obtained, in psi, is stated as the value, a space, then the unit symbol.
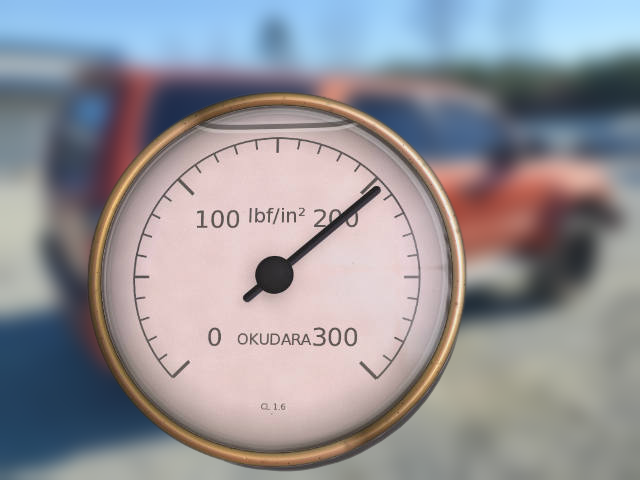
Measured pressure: 205 psi
